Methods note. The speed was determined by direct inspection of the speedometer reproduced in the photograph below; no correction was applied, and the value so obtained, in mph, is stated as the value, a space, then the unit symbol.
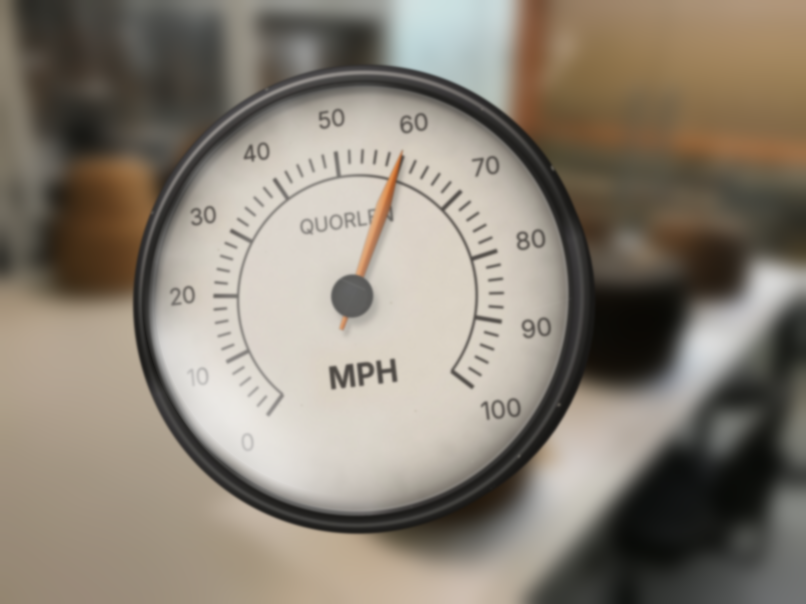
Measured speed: 60 mph
